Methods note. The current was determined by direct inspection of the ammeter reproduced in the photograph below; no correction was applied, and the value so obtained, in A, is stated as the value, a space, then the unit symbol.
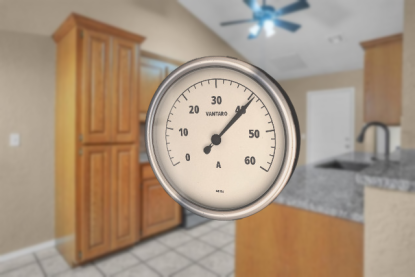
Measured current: 41 A
